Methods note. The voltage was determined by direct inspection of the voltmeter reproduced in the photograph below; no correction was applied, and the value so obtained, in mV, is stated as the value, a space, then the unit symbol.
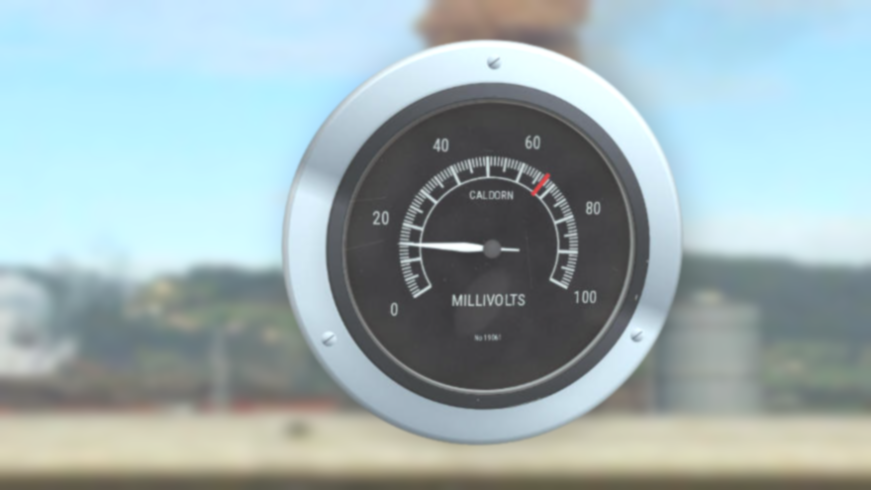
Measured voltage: 15 mV
